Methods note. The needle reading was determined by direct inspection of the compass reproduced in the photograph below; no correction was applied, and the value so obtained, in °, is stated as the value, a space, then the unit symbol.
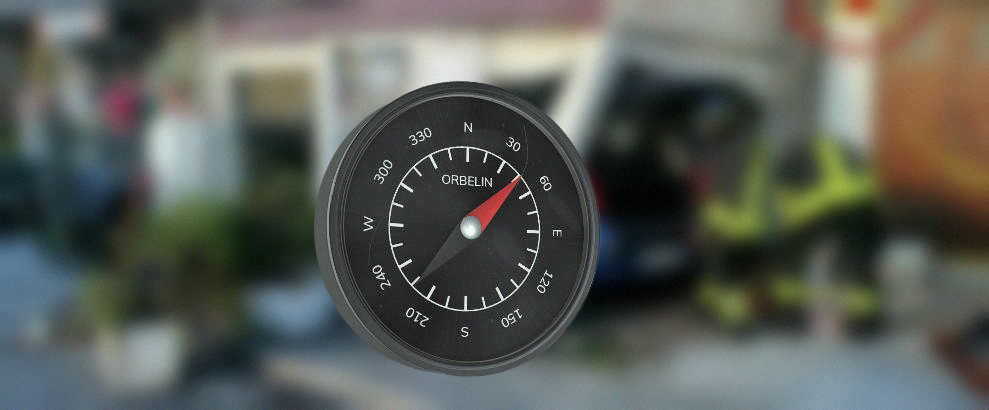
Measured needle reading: 45 °
